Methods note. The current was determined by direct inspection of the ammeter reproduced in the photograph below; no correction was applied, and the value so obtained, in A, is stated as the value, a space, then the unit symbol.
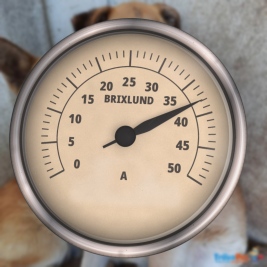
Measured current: 38 A
